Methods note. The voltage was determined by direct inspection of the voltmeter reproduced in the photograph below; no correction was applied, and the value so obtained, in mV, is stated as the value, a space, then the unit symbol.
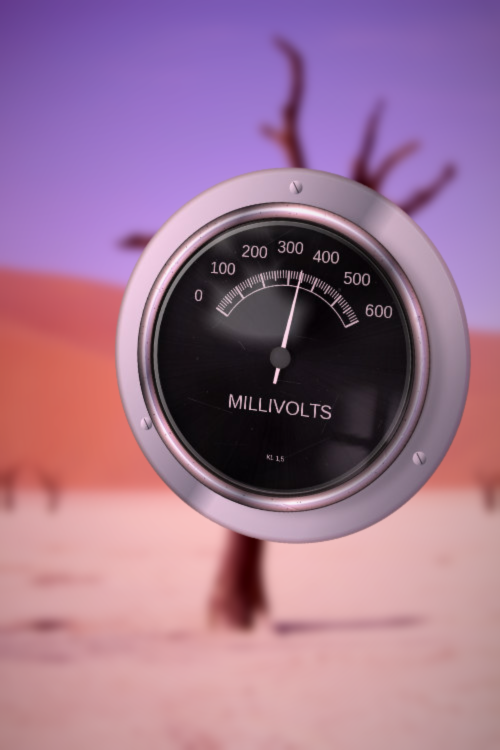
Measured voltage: 350 mV
